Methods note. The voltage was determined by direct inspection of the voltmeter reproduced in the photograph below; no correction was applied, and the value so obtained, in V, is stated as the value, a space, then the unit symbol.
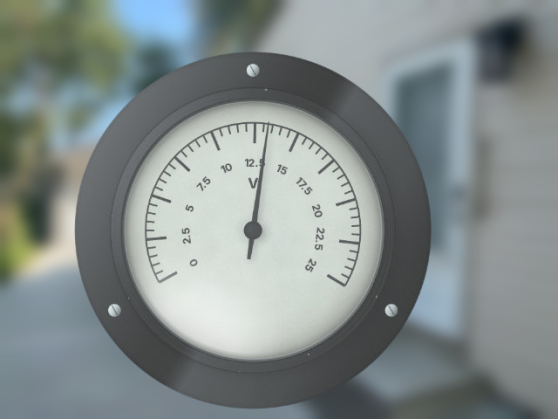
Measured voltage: 13.25 V
